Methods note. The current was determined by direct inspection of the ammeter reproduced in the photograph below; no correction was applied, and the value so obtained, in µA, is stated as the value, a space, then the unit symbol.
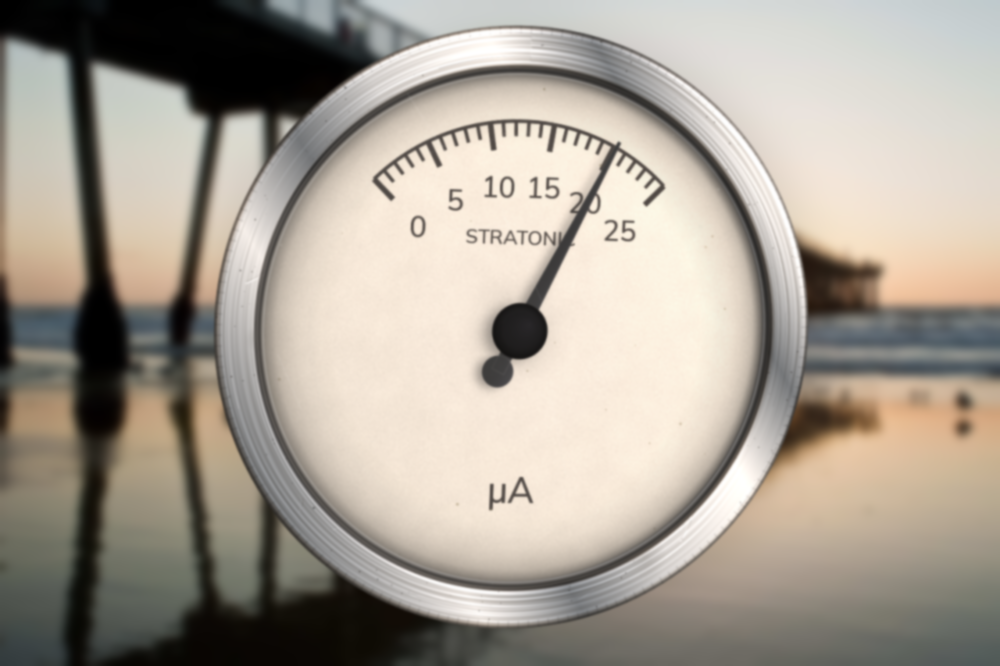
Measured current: 20 µA
